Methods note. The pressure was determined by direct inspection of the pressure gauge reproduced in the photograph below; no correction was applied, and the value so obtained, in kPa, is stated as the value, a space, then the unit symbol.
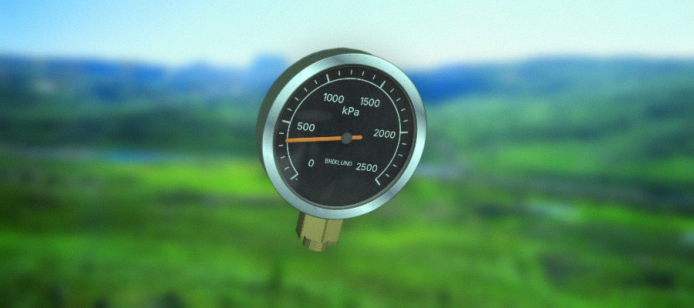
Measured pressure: 350 kPa
